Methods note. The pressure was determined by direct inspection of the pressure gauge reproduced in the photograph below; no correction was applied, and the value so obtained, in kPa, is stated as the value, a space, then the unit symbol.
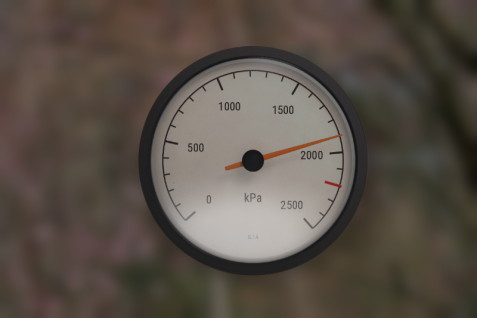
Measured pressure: 1900 kPa
